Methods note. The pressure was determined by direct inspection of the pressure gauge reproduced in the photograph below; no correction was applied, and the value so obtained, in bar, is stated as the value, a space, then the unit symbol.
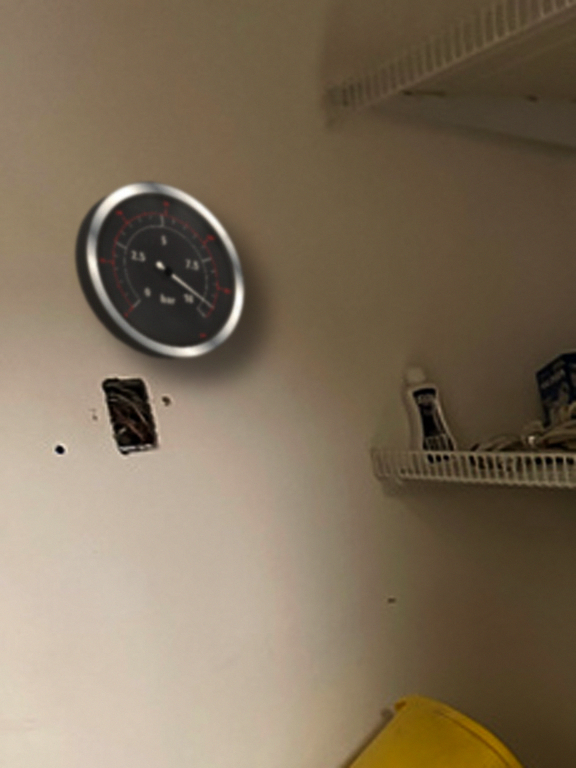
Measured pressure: 9.5 bar
